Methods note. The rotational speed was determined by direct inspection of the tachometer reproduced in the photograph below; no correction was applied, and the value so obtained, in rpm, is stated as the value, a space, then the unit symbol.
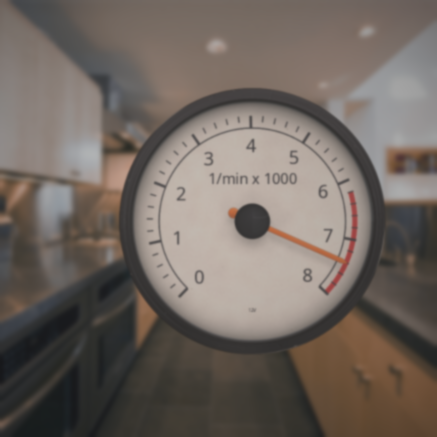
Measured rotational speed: 7400 rpm
